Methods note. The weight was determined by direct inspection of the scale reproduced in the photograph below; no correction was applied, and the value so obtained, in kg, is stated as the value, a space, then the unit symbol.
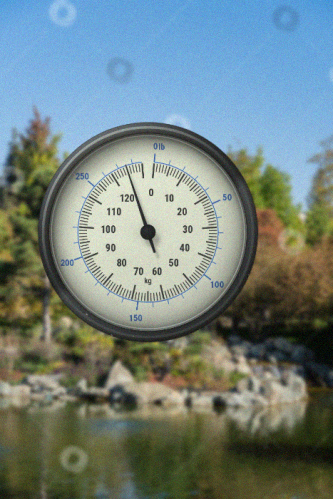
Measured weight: 125 kg
